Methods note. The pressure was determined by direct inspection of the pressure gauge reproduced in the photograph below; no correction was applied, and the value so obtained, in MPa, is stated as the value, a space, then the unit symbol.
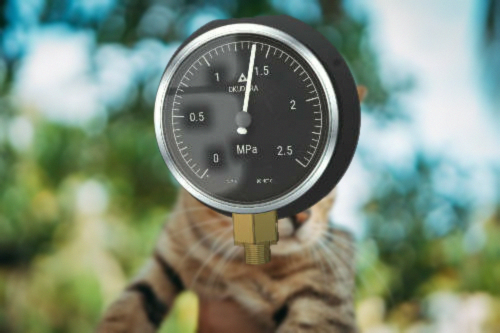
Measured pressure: 1.4 MPa
